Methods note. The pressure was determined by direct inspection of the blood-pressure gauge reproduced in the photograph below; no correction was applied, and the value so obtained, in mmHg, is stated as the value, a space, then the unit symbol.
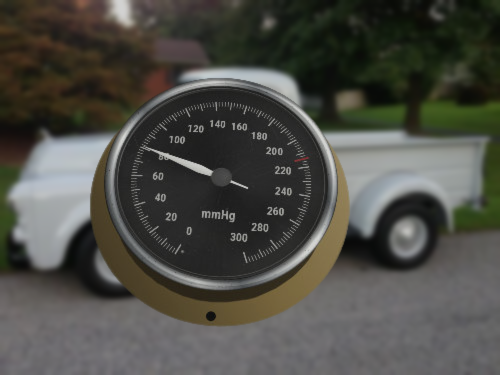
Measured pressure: 80 mmHg
